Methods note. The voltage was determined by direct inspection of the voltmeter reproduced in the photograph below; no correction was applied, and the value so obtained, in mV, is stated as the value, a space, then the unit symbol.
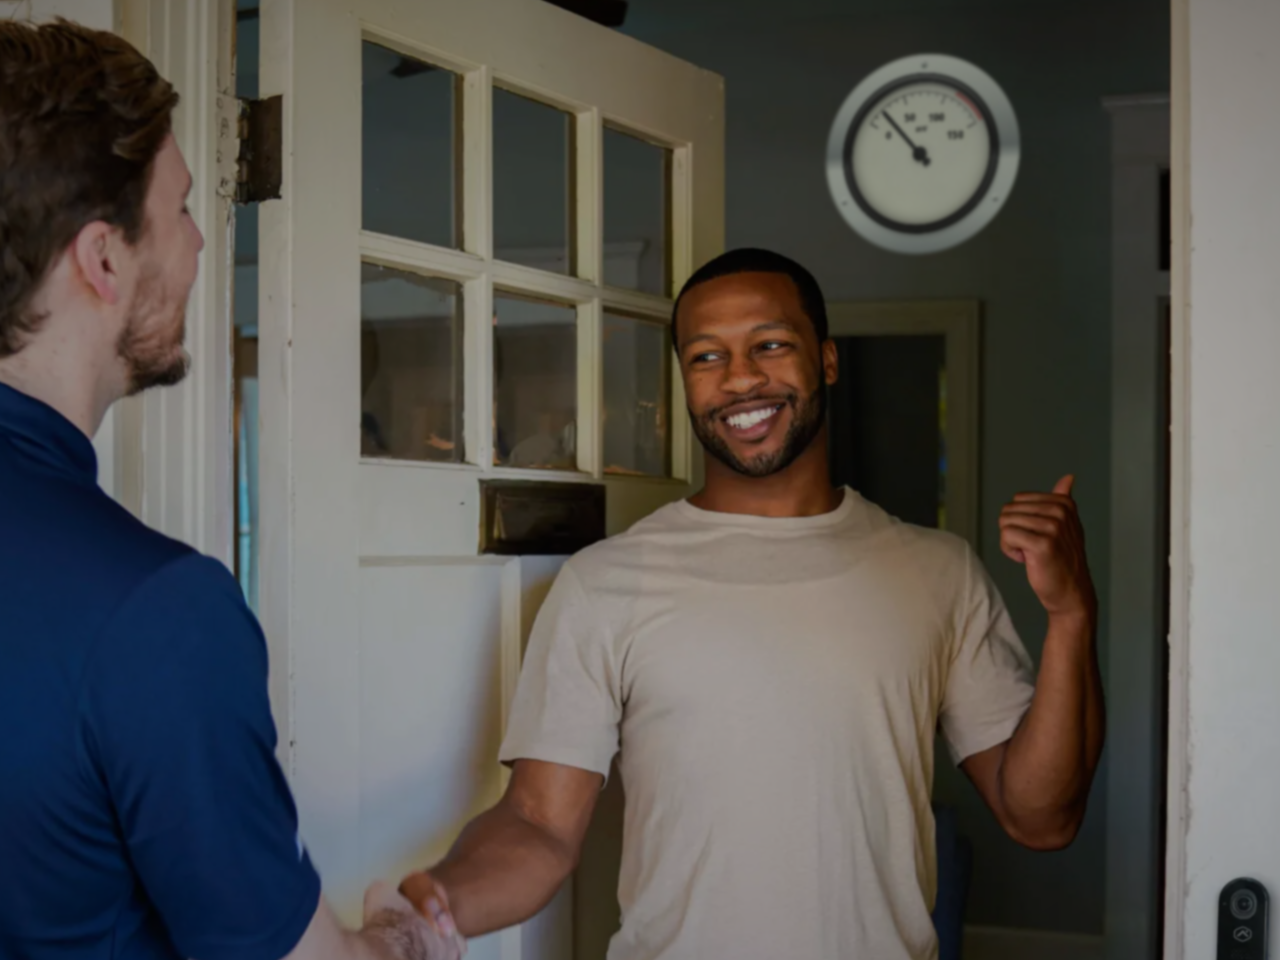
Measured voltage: 20 mV
